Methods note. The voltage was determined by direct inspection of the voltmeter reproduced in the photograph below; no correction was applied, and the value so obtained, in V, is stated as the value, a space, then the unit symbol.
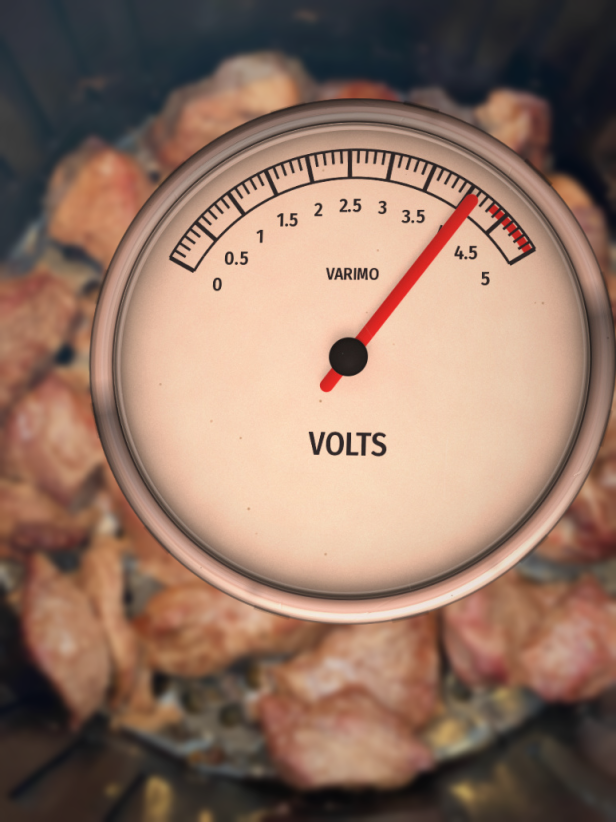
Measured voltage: 4.1 V
